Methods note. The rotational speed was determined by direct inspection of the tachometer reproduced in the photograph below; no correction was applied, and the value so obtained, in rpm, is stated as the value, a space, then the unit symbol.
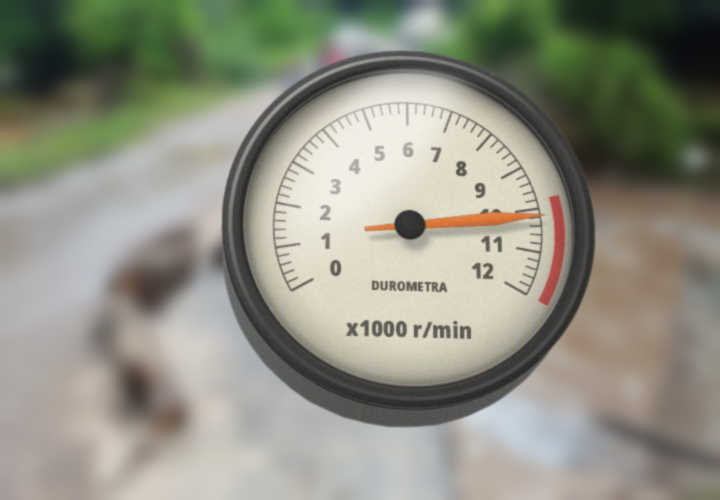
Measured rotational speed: 10200 rpm
